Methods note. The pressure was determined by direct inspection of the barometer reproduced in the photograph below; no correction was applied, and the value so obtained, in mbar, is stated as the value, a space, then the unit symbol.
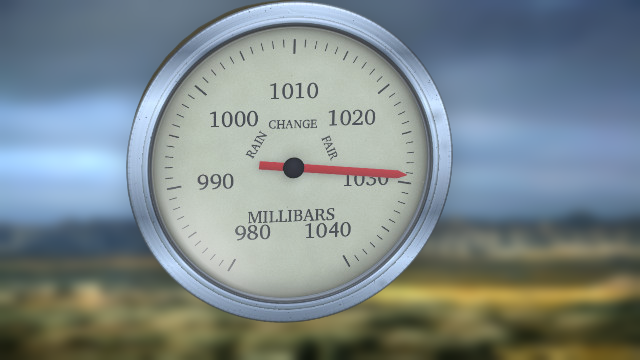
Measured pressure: 1029 mbar
